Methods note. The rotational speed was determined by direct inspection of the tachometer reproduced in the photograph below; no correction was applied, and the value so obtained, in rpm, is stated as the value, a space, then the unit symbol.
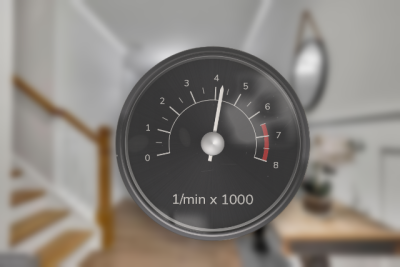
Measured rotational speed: 4250 rpm
